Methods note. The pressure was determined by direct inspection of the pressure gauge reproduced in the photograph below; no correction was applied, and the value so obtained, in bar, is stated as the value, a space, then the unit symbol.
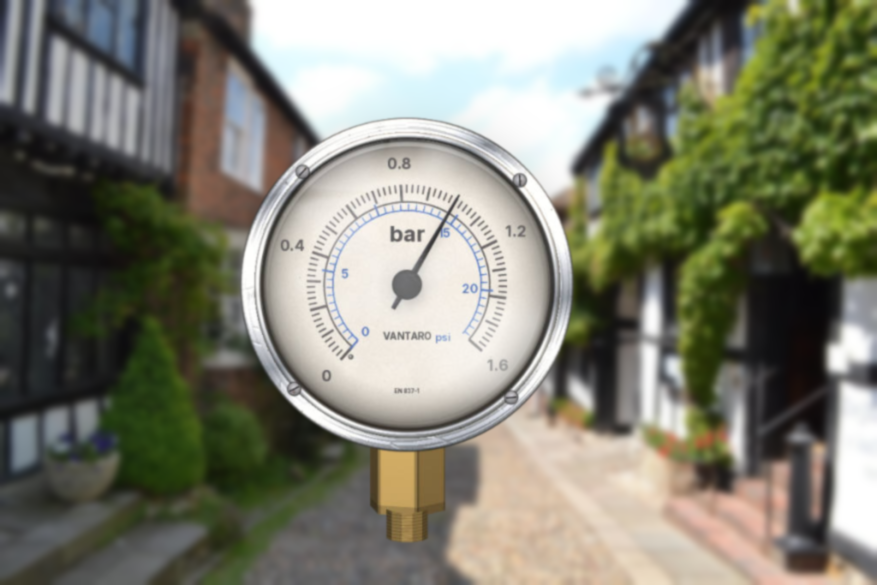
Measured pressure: 1 bar
